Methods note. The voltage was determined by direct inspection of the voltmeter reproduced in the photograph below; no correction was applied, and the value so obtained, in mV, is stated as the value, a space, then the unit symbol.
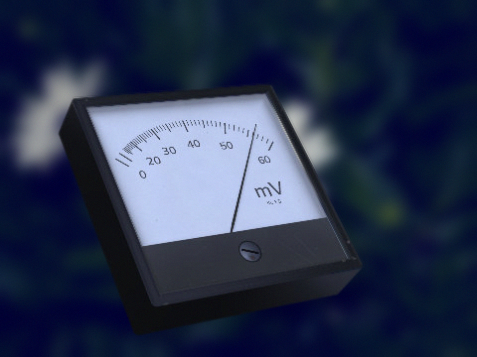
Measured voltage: 56 mV
